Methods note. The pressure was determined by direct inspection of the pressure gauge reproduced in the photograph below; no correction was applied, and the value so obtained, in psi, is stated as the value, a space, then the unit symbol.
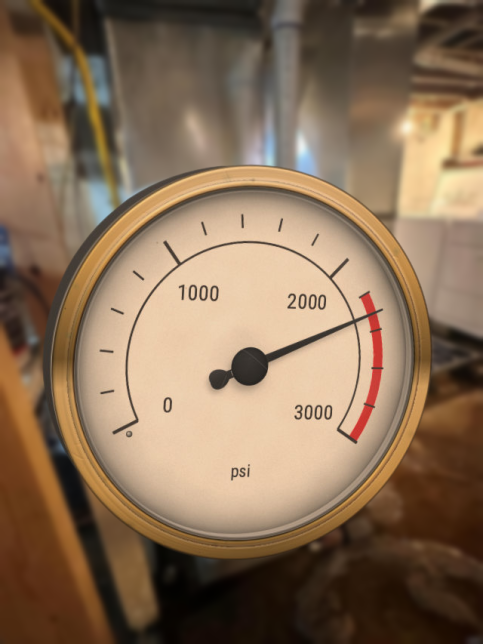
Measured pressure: 2300 psi
